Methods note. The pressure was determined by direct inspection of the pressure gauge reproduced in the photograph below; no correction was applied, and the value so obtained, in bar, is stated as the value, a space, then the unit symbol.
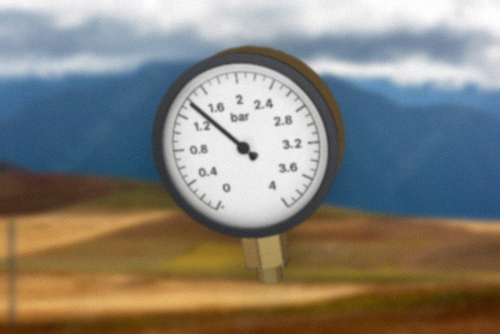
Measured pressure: 1.4 bar
